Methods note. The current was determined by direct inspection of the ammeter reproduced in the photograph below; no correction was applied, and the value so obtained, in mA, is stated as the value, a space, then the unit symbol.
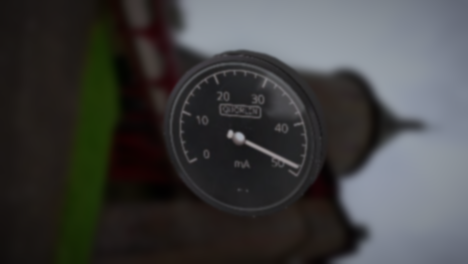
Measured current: 48 mA
